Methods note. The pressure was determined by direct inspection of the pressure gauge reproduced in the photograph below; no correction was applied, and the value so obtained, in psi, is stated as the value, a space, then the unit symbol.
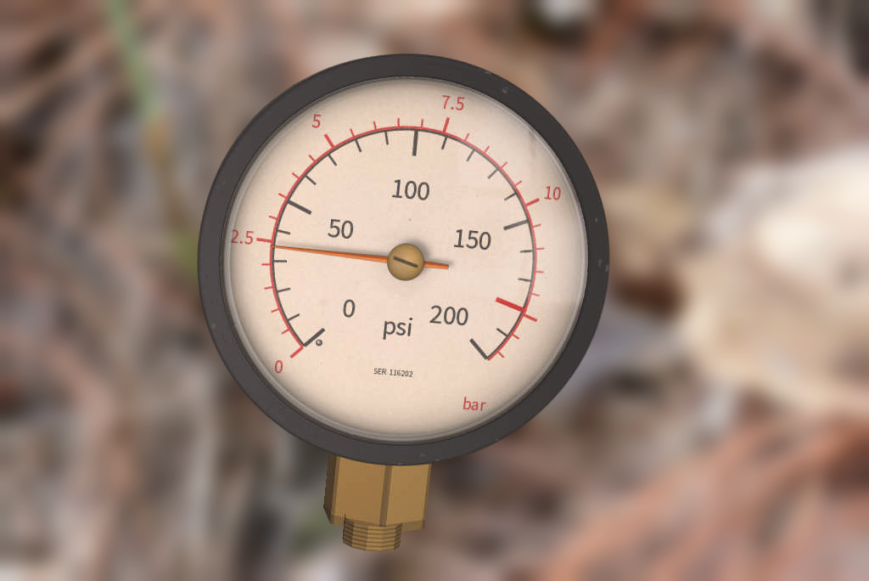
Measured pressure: 35 psi
